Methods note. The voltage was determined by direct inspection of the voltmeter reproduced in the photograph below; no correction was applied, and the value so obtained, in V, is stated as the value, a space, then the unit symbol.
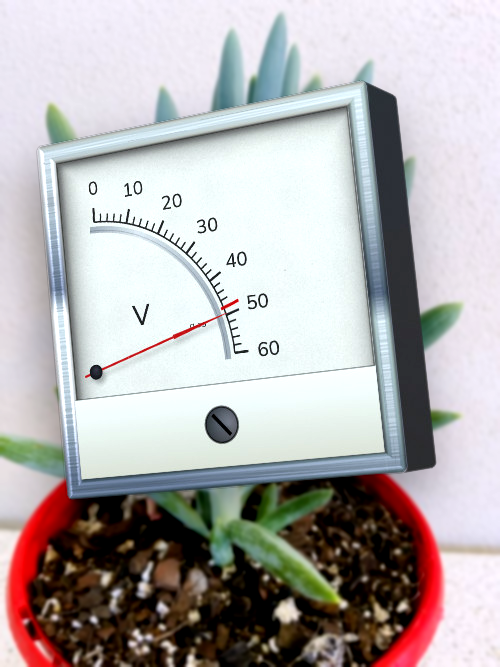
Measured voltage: 50 V
